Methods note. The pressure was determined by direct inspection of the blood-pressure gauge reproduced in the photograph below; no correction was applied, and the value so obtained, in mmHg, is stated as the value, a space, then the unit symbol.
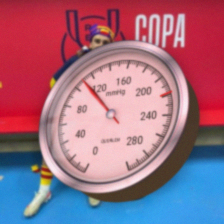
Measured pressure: 110 mmHg
